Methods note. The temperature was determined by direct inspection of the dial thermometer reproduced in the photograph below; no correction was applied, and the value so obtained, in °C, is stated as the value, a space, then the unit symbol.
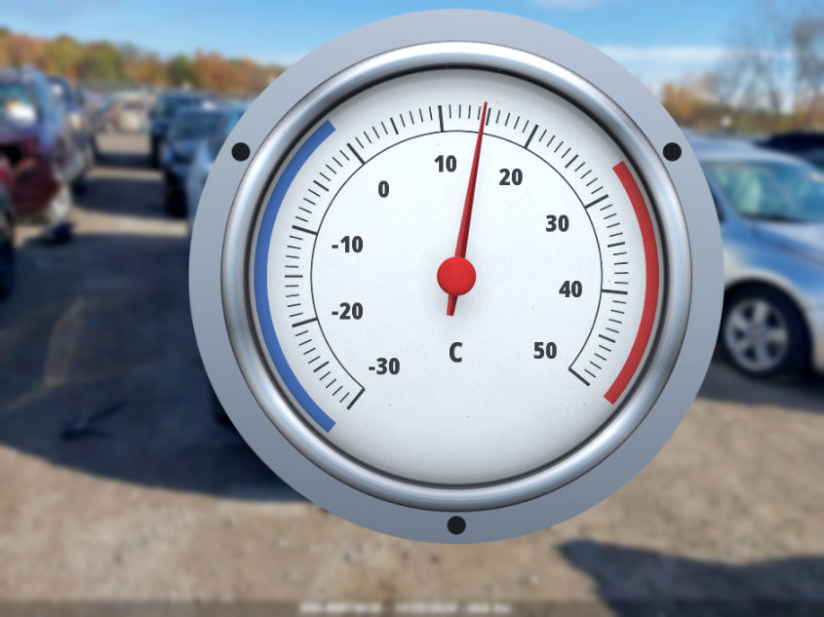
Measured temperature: 14.5 °C
